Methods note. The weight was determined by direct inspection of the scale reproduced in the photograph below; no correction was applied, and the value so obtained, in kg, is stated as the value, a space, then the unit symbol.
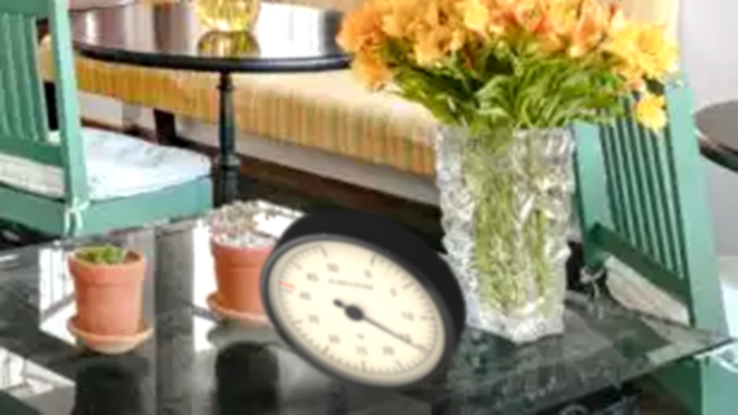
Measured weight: 15 kg
